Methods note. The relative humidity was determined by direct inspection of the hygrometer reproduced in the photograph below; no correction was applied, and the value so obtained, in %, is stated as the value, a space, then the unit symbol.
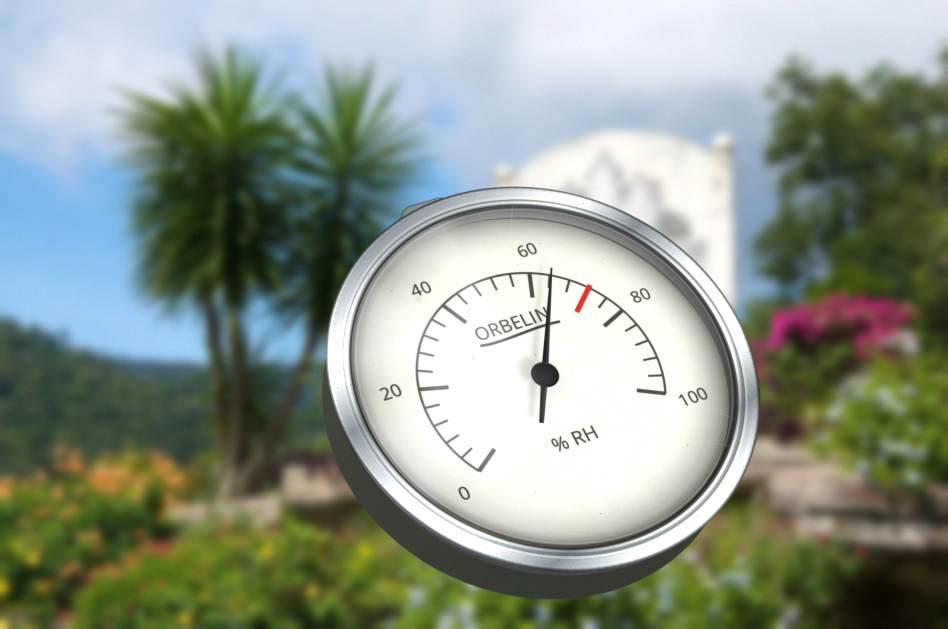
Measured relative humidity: 64 %
